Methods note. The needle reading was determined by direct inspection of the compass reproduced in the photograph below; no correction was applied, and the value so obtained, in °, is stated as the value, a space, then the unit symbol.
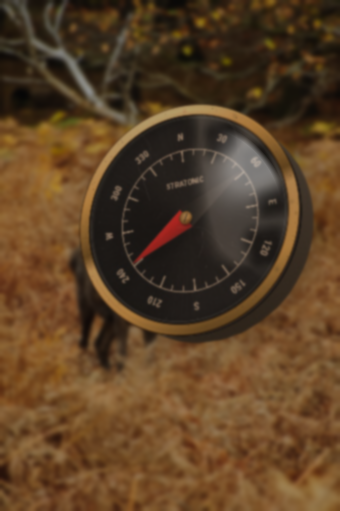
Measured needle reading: 240 °
